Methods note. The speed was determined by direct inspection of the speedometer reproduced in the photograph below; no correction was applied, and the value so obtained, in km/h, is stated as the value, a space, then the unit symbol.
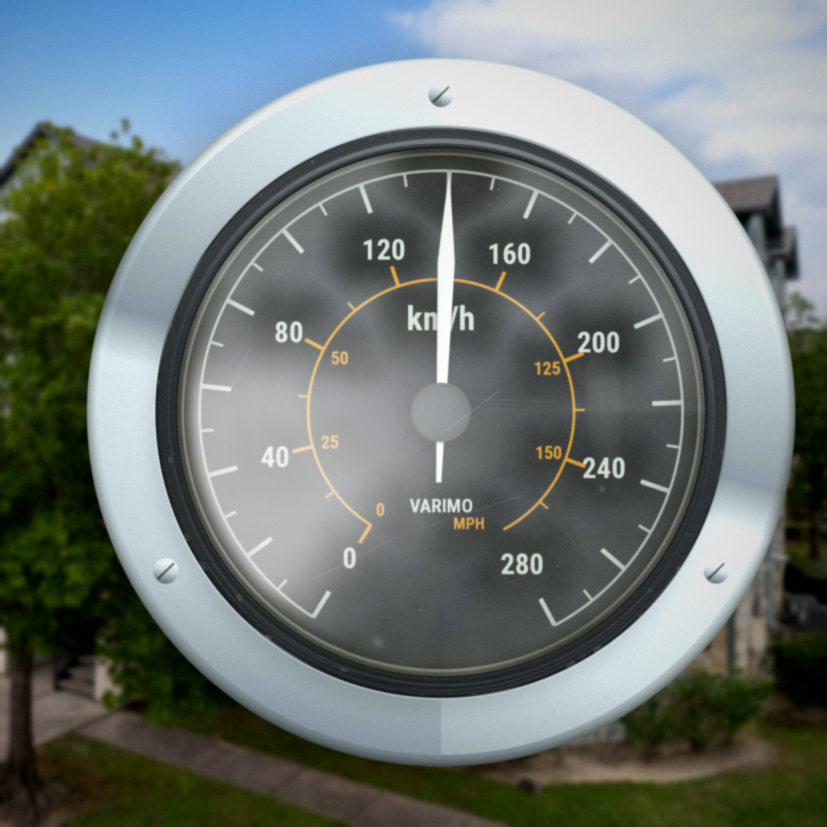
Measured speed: 140 km/h
